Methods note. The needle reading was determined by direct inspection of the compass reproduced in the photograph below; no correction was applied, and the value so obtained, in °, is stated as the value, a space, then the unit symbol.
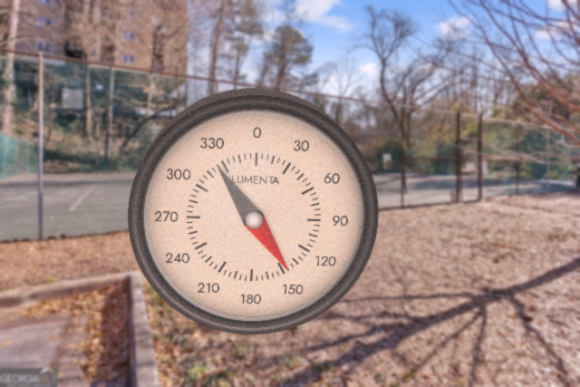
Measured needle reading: 145 °
